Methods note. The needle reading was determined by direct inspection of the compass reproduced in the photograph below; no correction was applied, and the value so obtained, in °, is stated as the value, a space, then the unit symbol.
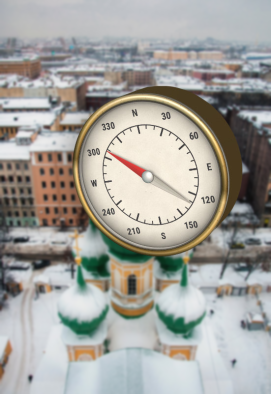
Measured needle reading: 310 °
